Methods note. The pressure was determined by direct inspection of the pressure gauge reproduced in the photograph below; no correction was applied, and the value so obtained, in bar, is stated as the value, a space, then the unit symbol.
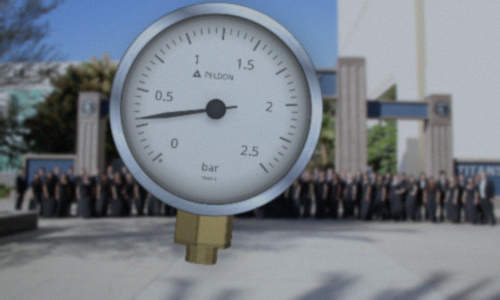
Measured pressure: 0.3 bar
